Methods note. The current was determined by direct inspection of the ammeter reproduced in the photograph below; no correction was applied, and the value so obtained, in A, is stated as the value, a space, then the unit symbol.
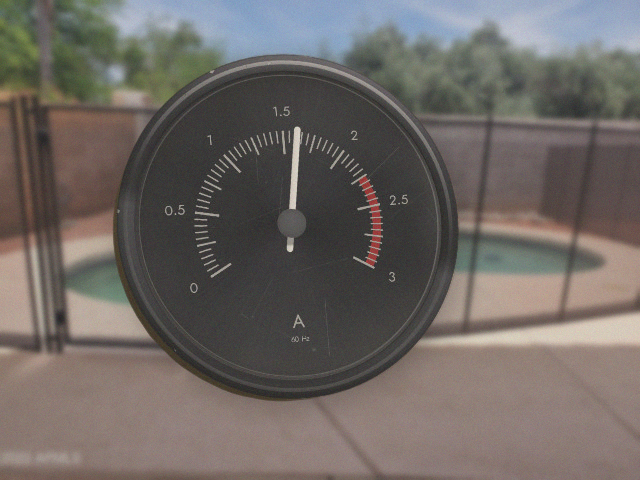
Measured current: 1.6 A
